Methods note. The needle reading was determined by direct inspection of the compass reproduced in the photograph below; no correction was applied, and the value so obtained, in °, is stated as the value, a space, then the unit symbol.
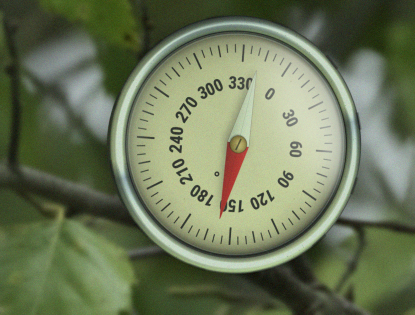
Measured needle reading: 160 °
